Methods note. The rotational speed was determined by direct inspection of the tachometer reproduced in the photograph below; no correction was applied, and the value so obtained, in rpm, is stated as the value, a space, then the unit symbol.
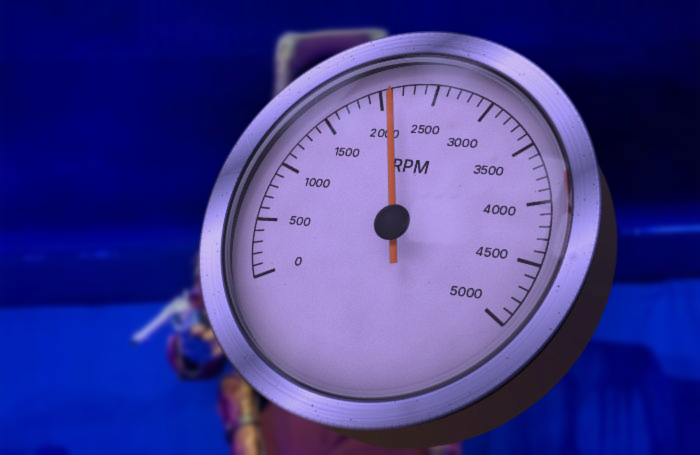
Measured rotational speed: 2100 rpm
